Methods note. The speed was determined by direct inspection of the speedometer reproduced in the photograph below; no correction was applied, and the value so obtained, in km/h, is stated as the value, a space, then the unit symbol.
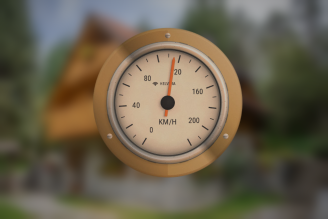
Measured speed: 115 km/h
